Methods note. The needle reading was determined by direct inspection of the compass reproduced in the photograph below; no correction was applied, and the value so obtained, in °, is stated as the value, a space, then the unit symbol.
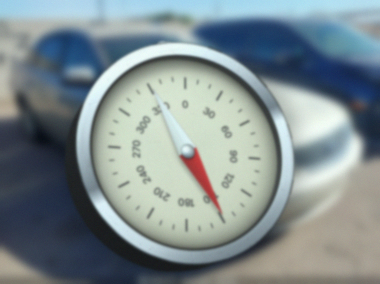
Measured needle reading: 150 °
